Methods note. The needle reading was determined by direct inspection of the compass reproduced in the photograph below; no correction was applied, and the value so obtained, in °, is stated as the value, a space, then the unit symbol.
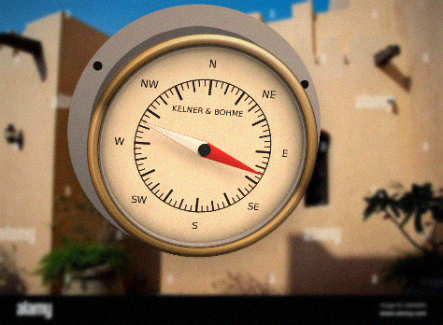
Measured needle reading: 110 °
